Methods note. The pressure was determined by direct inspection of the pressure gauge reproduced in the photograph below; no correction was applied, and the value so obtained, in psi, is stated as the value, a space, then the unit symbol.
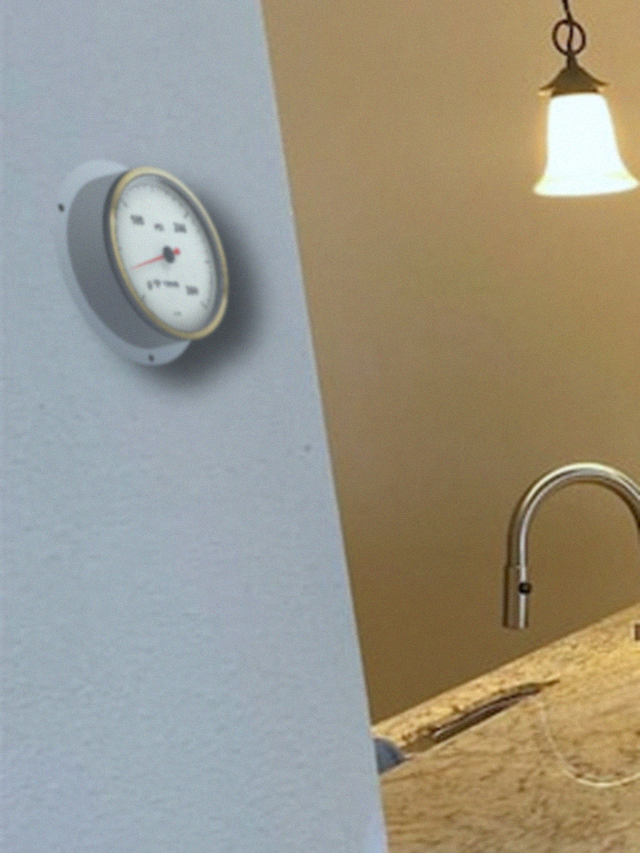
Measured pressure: 30 psi
